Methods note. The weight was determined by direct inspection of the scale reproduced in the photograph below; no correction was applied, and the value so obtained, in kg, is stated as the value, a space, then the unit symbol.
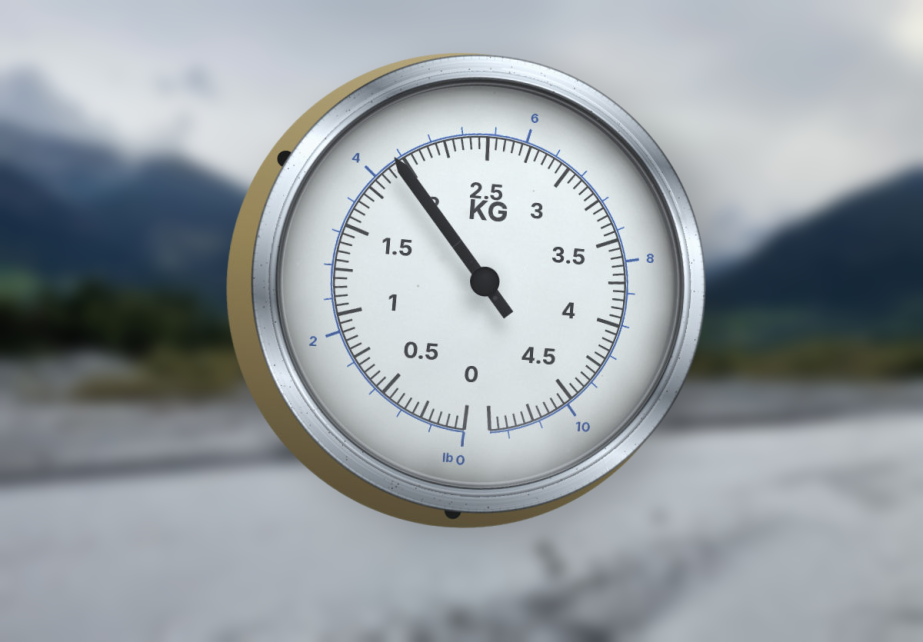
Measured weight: 1.95 kg
